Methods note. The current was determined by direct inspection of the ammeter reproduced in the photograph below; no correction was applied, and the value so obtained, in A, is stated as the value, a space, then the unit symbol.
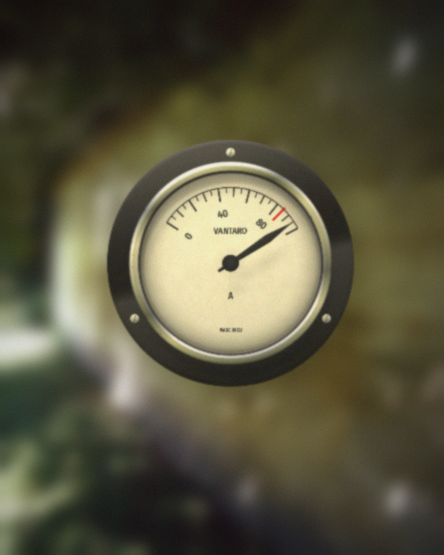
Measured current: 95 A
